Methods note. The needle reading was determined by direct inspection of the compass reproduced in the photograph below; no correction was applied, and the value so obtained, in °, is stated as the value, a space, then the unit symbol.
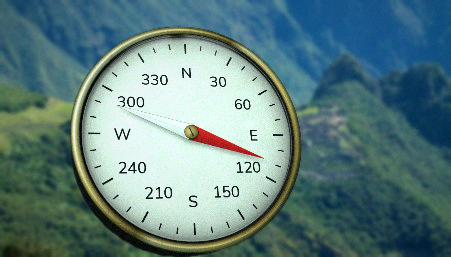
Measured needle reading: 110 °
